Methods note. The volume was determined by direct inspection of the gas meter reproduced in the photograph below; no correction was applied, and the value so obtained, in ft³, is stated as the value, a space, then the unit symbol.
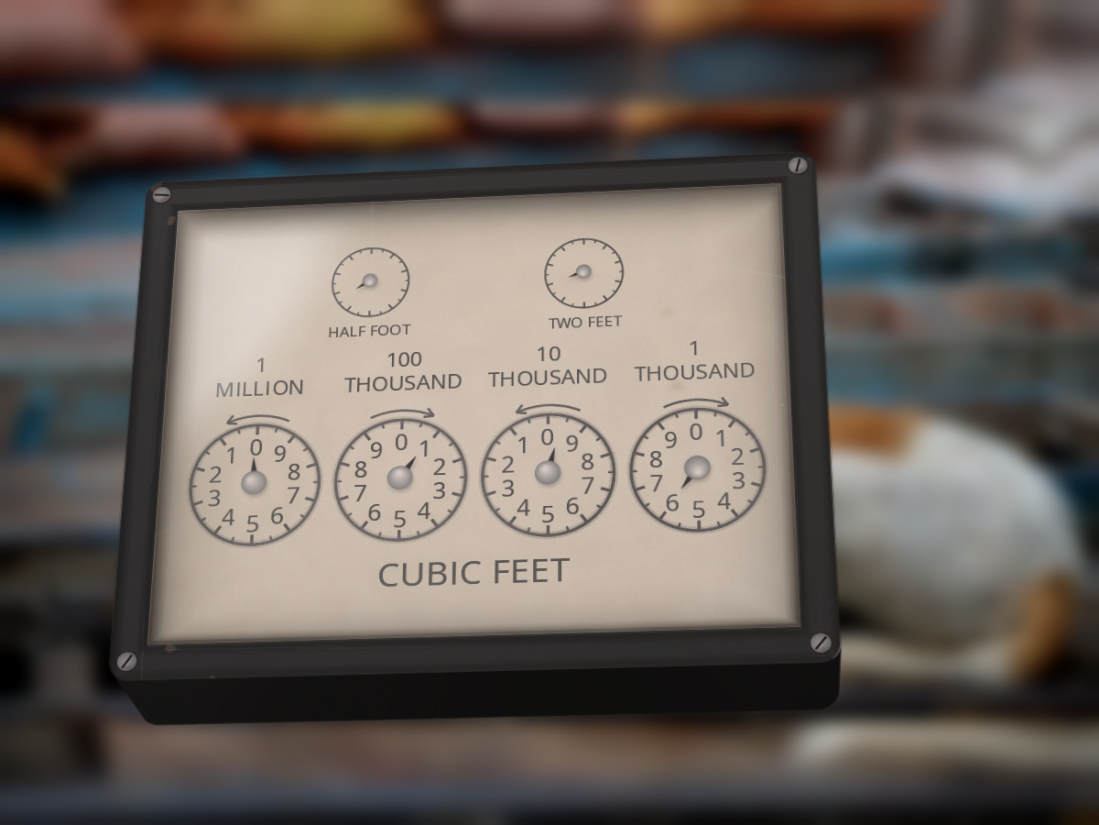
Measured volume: 9600 ft³
